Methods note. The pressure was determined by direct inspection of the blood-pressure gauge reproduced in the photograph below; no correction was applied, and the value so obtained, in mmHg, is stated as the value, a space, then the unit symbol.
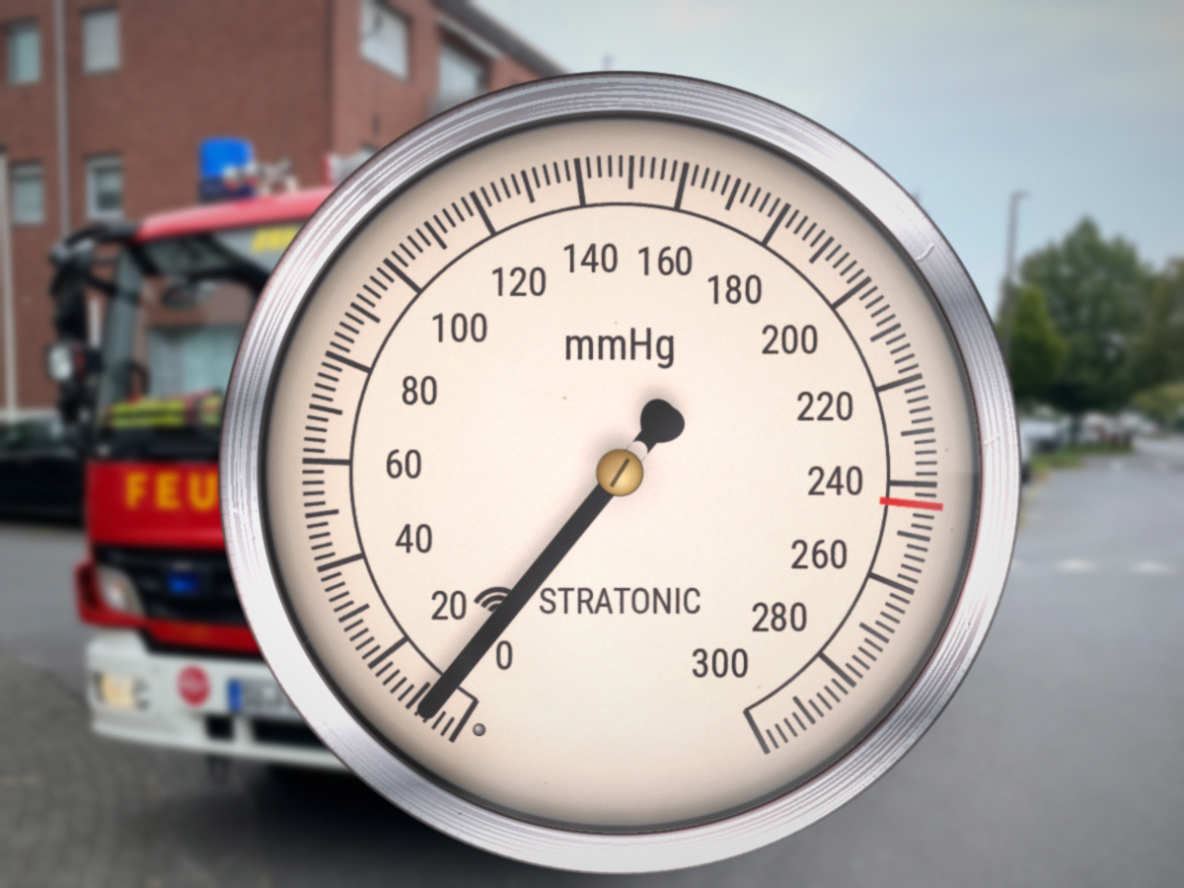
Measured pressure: 7 mmHg
